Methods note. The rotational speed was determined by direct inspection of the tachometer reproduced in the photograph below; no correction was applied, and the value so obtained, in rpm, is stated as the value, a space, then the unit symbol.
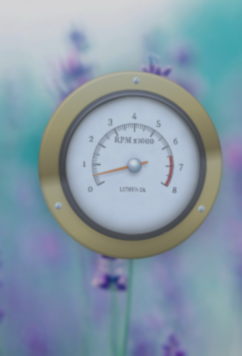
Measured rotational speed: 500 rpm
